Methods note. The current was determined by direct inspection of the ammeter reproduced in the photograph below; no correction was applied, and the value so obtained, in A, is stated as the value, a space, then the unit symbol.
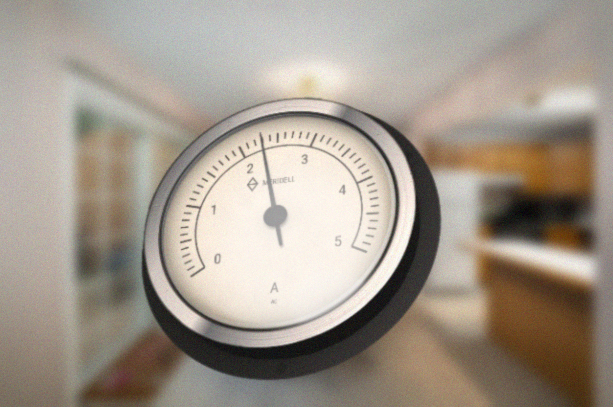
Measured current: 2.3 A
